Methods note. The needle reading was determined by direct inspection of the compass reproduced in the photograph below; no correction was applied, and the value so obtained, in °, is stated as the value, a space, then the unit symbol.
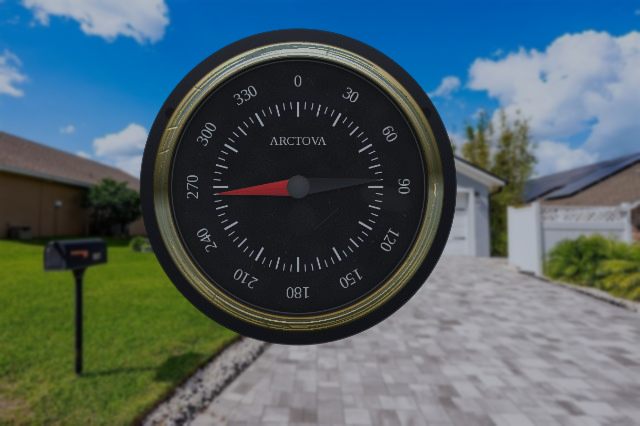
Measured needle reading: 265 °
